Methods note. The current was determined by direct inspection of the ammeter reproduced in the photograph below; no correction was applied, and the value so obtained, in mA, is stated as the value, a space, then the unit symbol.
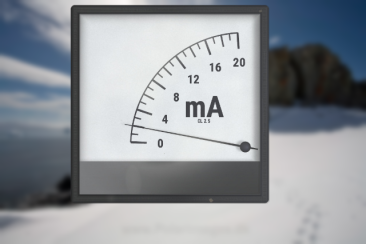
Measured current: 2 mA
